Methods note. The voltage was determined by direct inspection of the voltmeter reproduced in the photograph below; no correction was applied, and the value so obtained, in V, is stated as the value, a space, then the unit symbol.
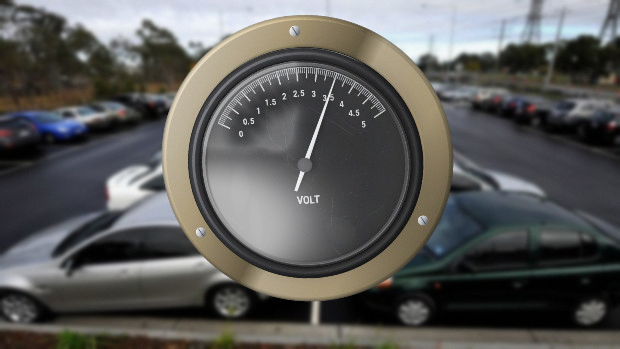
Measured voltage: 3.5 V
